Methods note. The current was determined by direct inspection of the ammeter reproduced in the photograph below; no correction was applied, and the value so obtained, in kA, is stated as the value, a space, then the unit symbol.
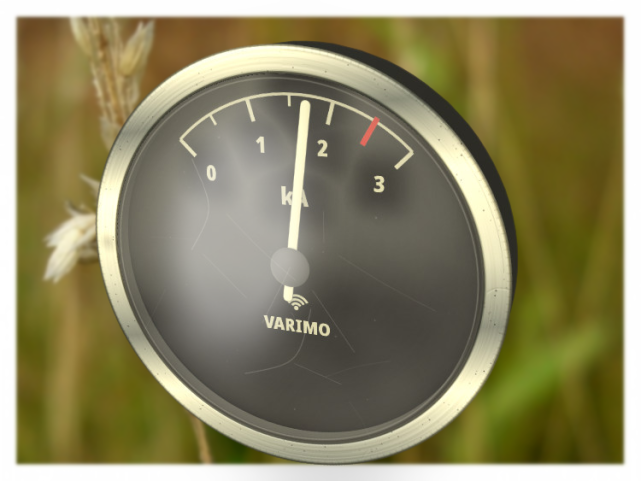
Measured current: 1.75 kA
